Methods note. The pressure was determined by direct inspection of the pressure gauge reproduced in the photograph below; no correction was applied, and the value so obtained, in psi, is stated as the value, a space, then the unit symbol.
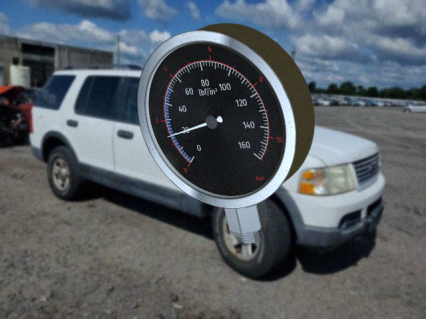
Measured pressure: 20 psi
